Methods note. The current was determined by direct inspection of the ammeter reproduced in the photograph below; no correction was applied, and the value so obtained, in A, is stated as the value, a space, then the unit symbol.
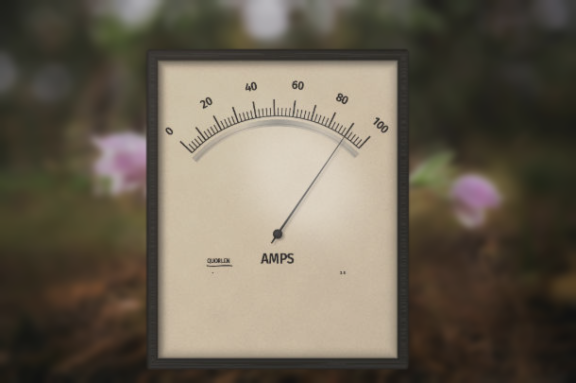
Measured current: 90 A
